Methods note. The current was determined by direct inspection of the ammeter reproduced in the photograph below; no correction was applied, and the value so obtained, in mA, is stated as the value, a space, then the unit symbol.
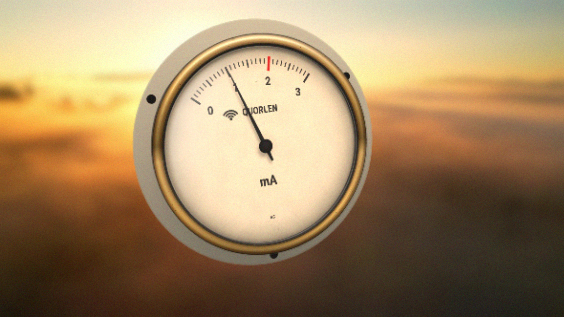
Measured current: 1 mA
